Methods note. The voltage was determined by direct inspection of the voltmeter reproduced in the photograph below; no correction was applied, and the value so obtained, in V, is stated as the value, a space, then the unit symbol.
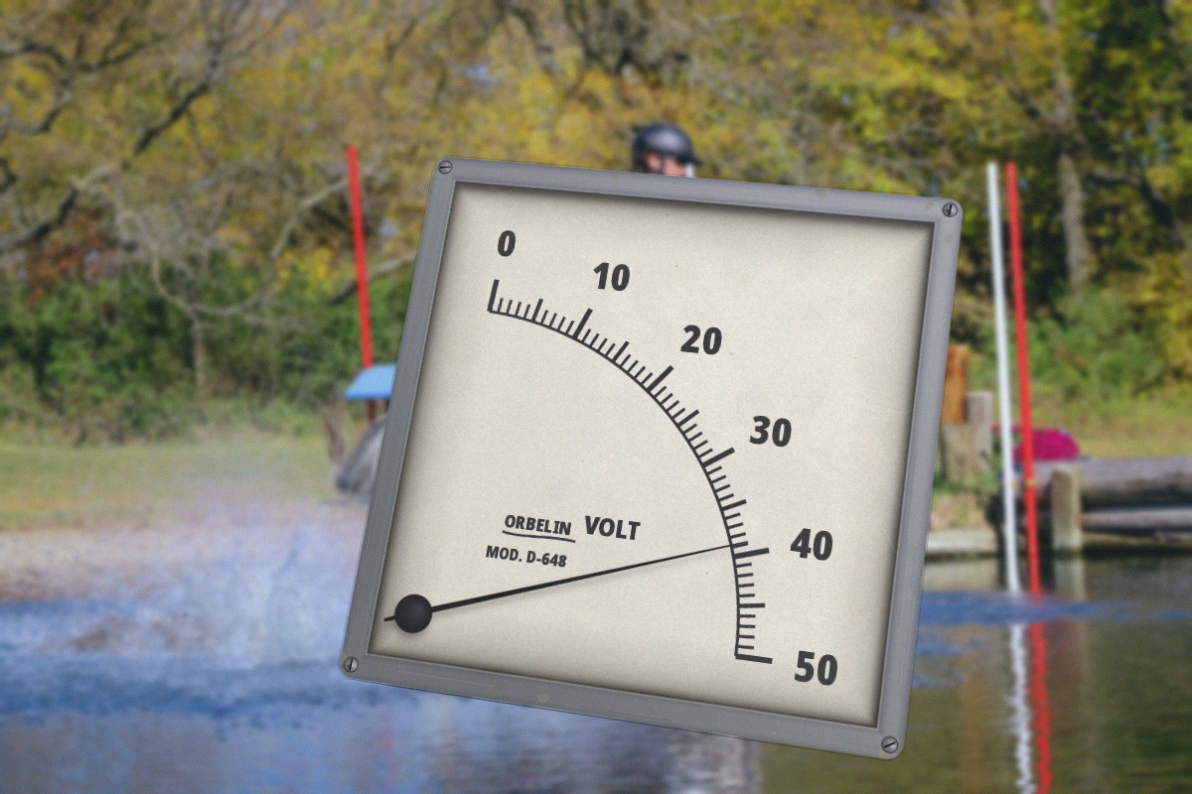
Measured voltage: 39 V
